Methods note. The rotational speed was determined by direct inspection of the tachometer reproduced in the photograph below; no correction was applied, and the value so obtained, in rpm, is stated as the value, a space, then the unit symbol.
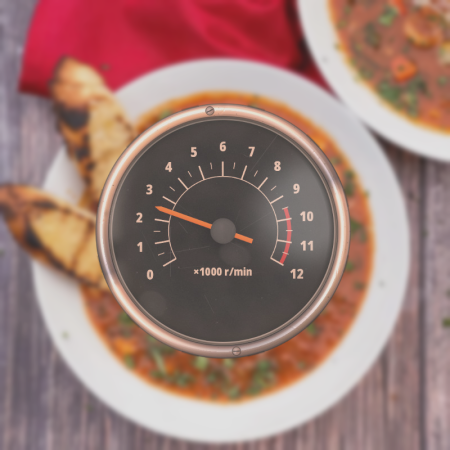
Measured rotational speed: 2500 rpm
